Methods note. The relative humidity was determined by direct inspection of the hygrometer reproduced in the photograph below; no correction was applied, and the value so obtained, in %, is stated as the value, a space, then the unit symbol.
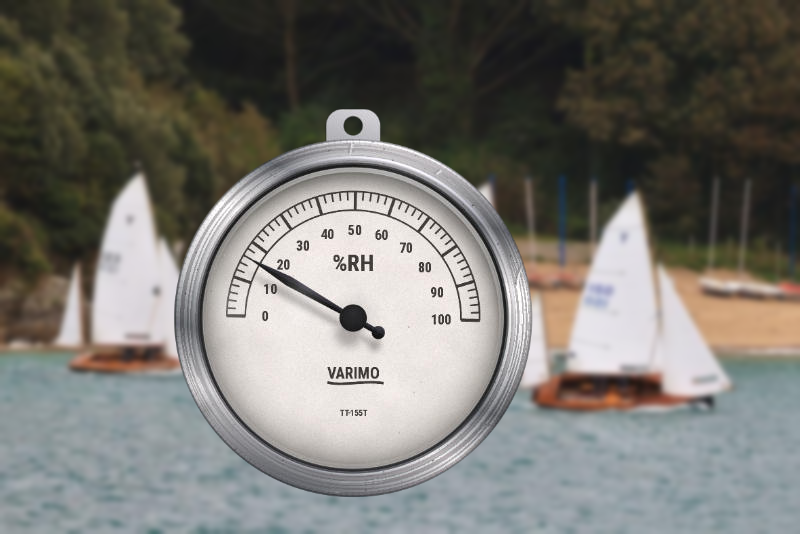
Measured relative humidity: 16 %
